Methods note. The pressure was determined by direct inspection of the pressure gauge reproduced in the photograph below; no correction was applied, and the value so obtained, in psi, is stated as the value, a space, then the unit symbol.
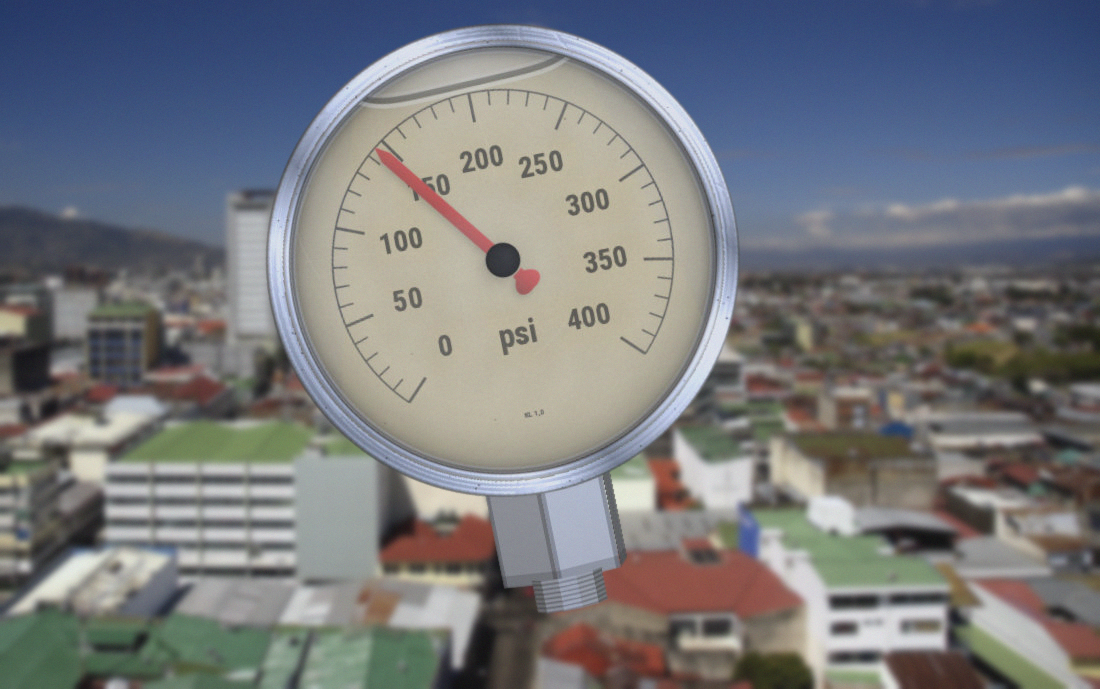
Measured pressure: 145 psi
